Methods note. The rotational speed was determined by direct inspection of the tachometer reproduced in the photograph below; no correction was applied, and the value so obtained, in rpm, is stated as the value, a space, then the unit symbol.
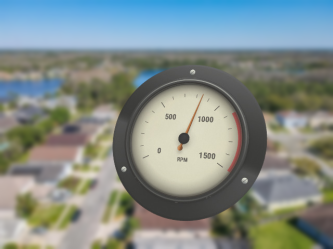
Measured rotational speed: 850 rpm
